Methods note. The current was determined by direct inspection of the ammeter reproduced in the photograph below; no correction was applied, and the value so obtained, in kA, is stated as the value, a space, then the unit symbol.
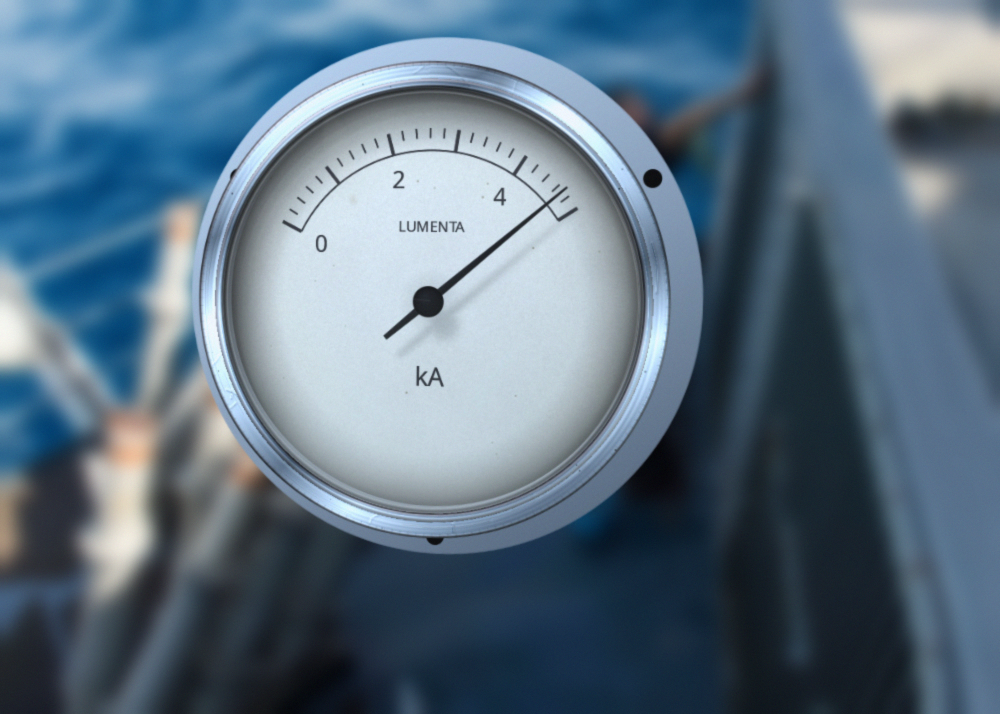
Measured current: 4.7 kA
